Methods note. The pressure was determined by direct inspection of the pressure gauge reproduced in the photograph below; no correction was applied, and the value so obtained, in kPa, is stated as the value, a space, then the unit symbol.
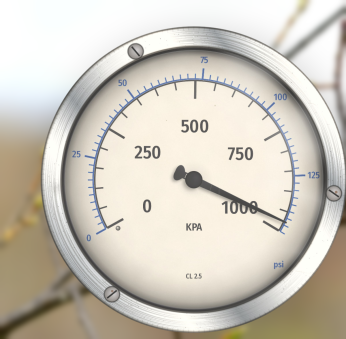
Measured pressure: 975 kPa
